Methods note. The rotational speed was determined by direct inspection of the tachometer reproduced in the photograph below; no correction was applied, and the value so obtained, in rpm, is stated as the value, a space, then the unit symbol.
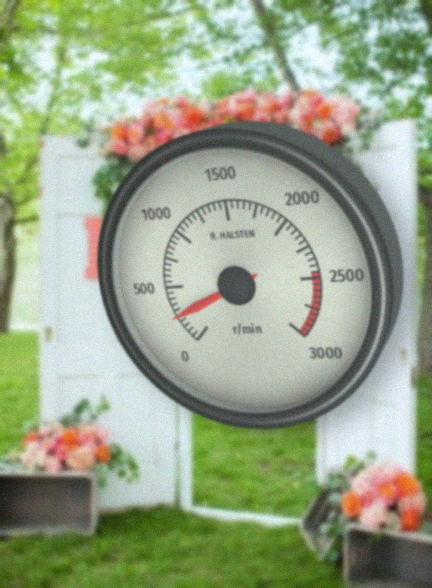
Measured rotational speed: 250 rpm
